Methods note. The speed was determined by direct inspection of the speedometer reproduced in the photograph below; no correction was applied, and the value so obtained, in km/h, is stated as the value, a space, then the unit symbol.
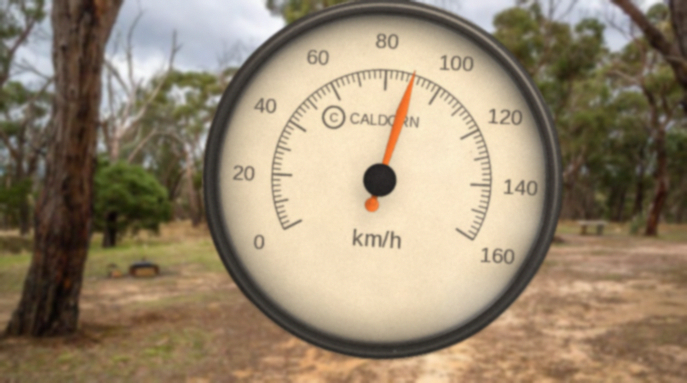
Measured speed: 90 km/h
